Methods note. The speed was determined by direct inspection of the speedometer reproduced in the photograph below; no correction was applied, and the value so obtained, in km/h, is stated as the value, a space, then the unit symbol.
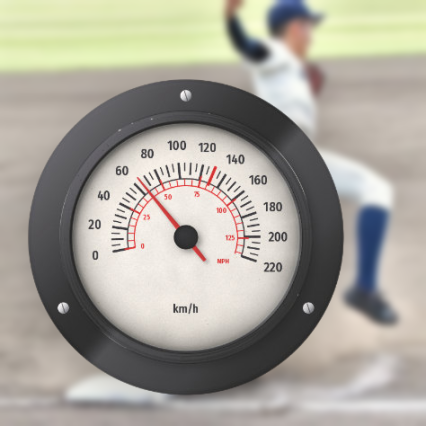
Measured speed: 65 km/h
